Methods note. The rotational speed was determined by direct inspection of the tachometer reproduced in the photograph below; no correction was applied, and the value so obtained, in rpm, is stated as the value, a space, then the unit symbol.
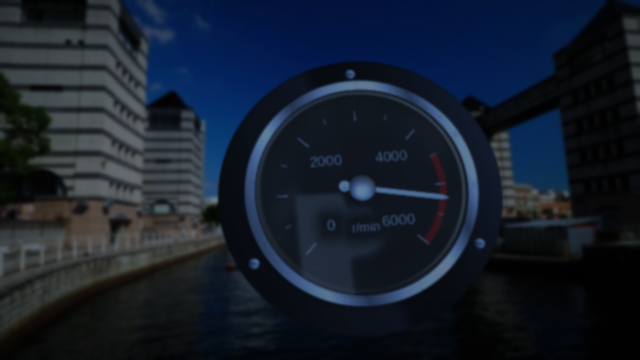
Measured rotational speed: 5250 rpm
